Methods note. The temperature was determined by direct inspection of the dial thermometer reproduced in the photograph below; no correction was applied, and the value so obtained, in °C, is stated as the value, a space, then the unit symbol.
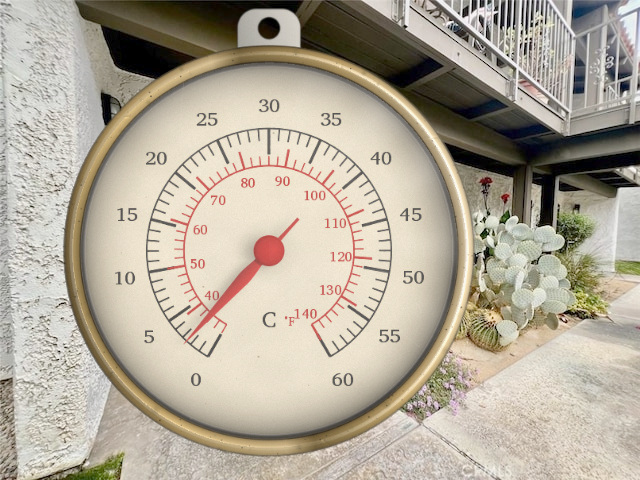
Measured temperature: 2.5 °C
